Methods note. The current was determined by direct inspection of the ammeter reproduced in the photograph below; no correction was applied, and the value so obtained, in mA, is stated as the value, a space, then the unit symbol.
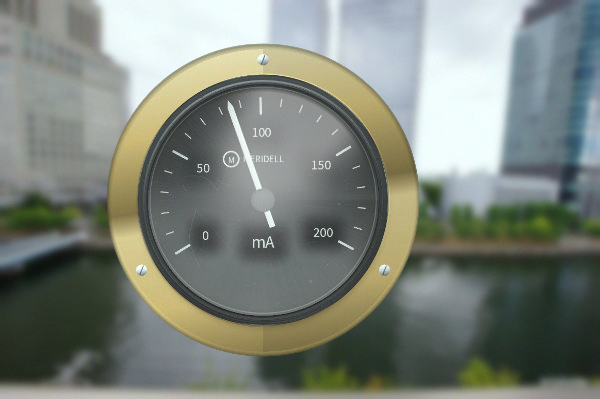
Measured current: 85 mA
